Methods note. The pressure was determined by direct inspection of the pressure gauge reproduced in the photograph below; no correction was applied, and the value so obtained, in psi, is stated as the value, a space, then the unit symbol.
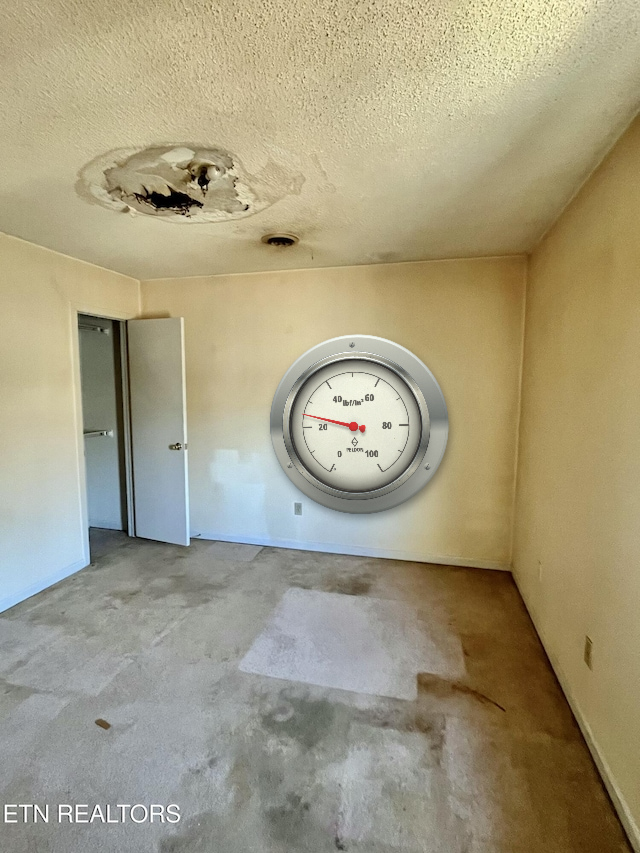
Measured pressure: 25 psi
